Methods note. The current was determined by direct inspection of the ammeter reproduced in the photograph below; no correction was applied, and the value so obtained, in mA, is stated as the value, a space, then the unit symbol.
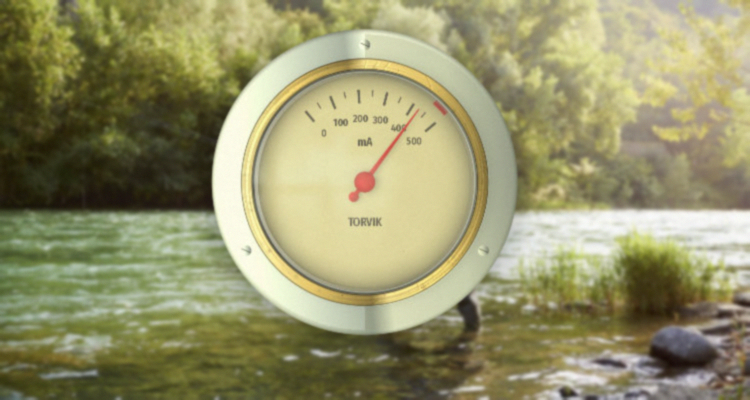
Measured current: 425 mA
